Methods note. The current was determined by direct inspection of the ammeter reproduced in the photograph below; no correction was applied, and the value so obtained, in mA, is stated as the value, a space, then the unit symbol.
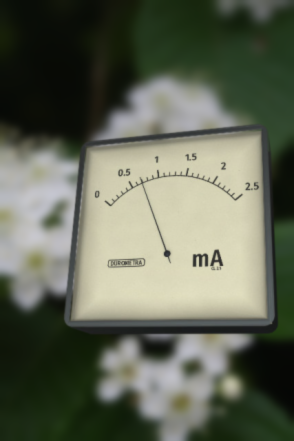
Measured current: 0.7 mA
